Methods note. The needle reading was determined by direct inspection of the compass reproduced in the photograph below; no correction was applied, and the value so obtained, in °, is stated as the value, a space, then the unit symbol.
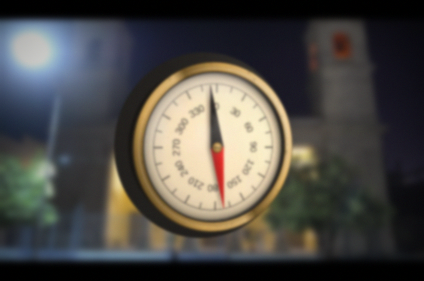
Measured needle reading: 172.5 °
